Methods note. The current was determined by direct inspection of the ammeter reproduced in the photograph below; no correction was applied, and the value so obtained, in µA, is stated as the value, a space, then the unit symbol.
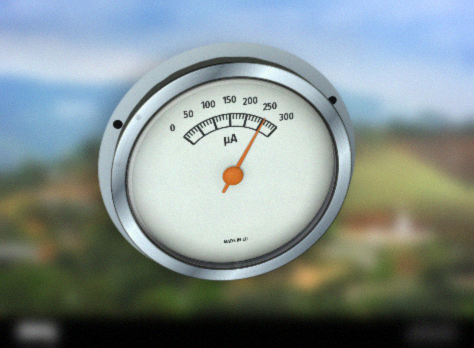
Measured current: 250 µA
